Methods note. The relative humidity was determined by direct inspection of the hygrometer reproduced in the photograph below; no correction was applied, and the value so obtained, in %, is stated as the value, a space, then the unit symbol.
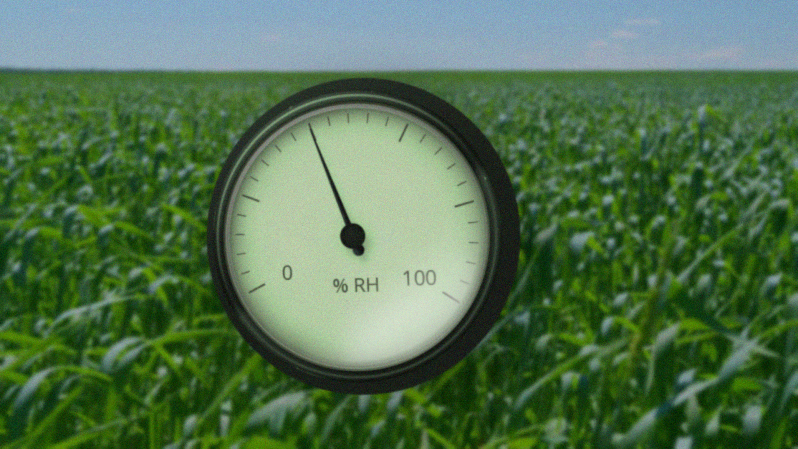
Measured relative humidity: 40 %
